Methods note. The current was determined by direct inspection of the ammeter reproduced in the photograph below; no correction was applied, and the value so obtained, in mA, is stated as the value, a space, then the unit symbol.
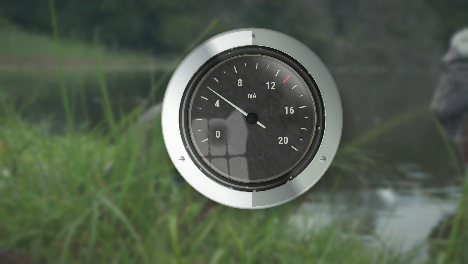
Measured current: 5 mA
